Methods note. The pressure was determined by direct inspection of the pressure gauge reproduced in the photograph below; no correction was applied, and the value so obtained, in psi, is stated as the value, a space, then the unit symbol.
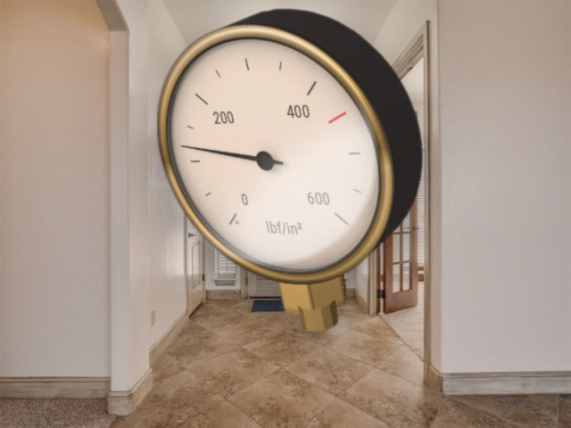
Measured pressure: 125 psi
